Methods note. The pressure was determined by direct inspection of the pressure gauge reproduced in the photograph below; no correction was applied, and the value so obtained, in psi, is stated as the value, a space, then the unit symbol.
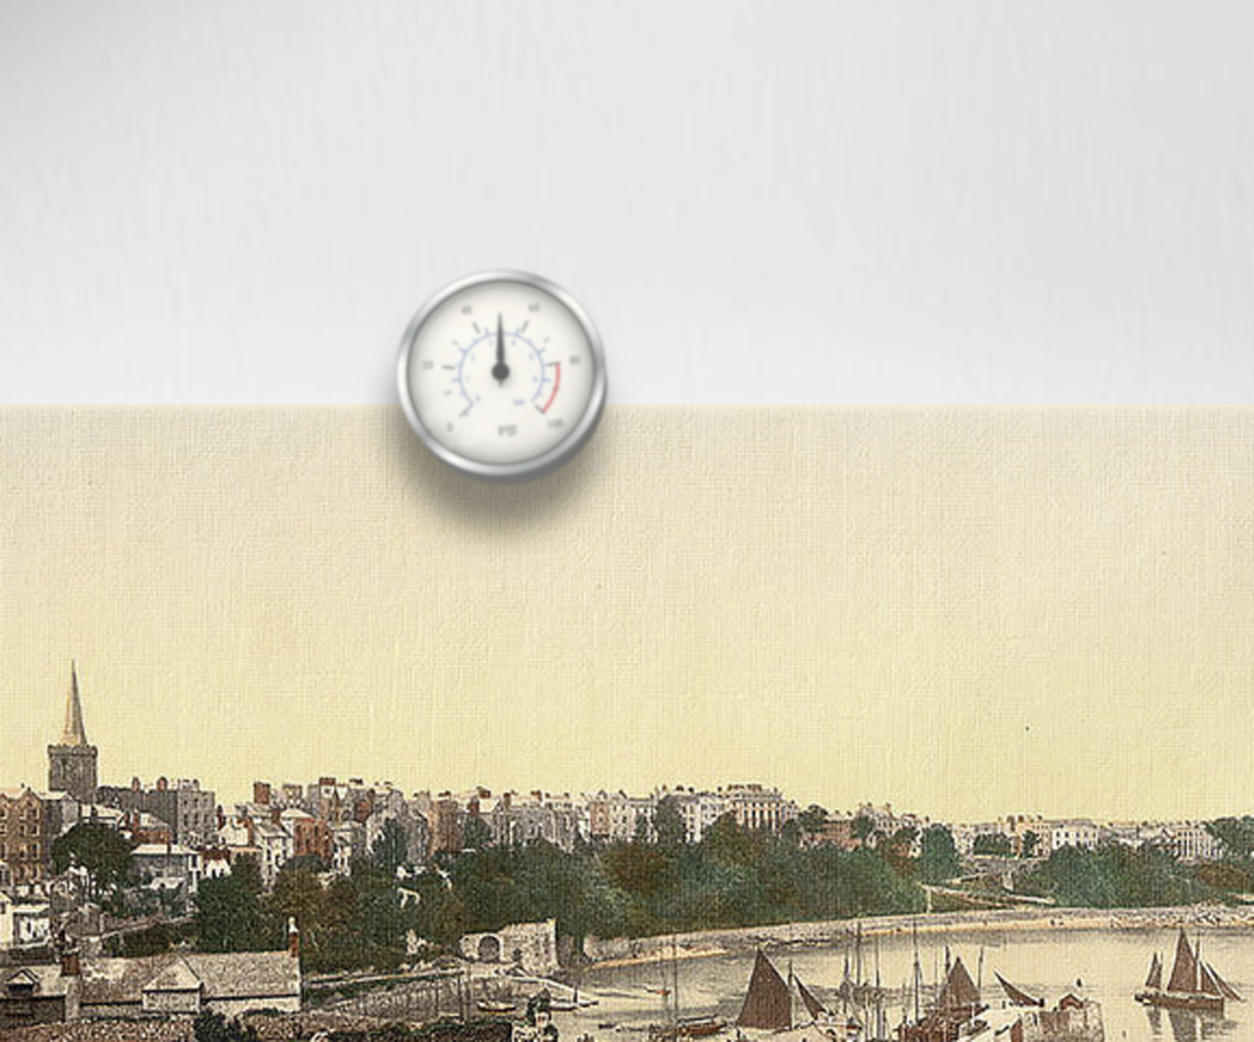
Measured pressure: 50 psi
